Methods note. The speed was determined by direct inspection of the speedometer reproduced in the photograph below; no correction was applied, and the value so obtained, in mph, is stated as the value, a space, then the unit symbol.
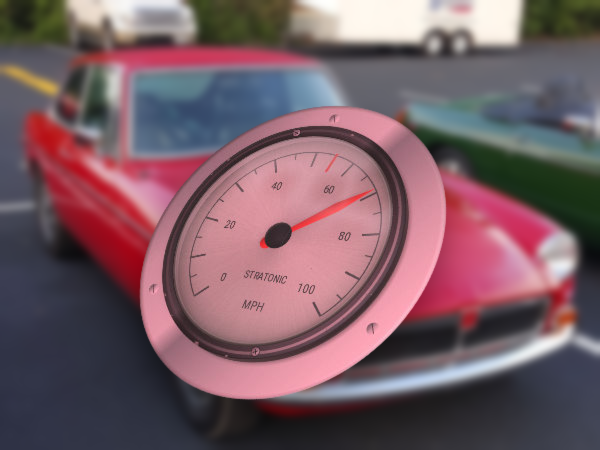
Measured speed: 70 mph
